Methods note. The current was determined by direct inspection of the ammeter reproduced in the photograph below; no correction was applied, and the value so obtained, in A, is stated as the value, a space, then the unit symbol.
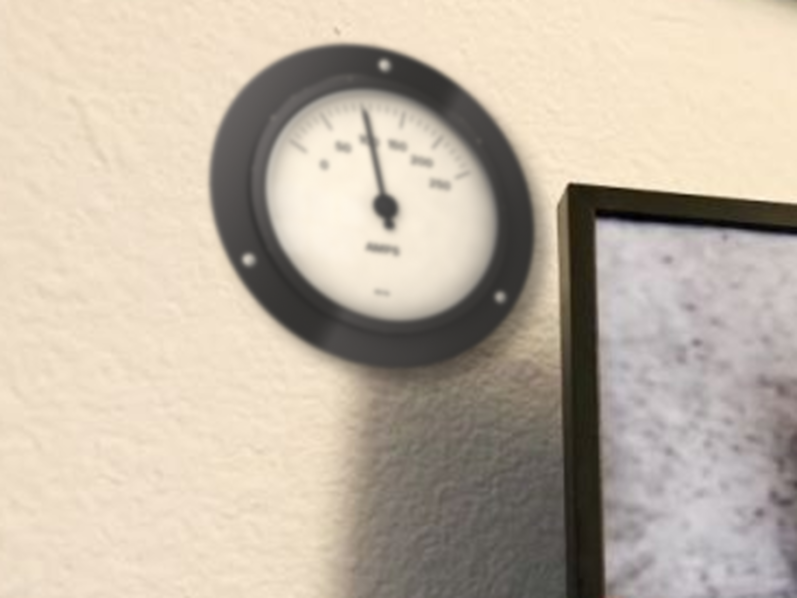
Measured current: 100 A
